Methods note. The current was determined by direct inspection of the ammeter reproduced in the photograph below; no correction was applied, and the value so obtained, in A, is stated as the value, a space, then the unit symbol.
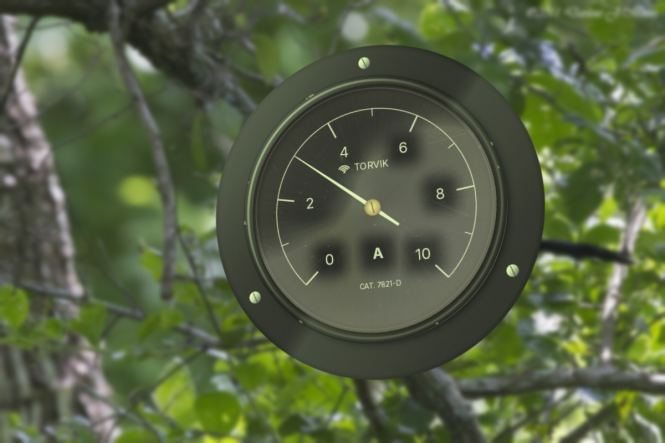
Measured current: 3 A
